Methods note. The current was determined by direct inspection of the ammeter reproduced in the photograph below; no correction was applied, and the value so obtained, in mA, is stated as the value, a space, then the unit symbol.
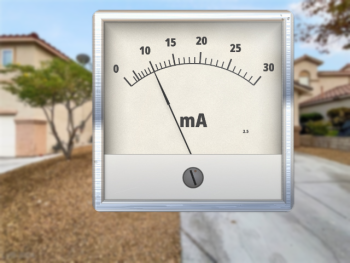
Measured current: 10 mA
